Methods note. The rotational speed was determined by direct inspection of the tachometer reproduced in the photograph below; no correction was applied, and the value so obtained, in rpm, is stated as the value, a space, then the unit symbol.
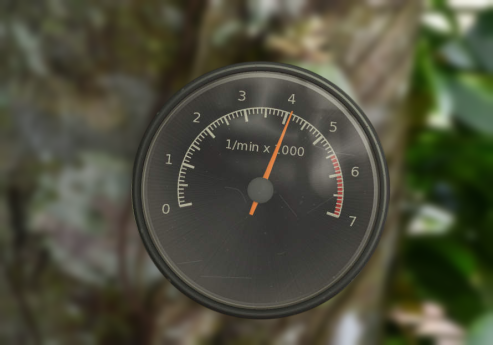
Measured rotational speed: 4100 rpm
